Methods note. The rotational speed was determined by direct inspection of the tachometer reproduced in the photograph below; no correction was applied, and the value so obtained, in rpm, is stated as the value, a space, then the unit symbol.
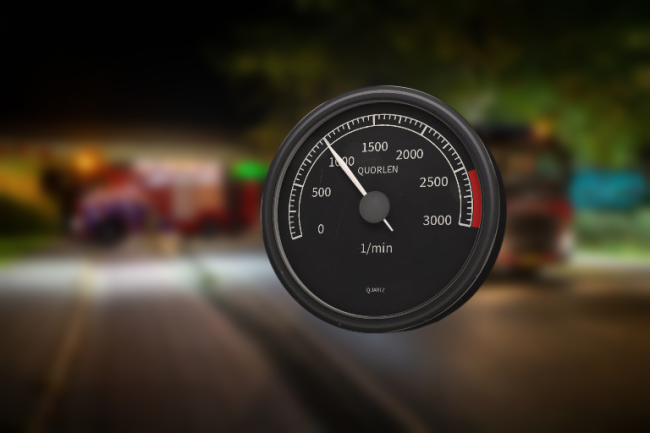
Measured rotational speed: 1000 rpm
